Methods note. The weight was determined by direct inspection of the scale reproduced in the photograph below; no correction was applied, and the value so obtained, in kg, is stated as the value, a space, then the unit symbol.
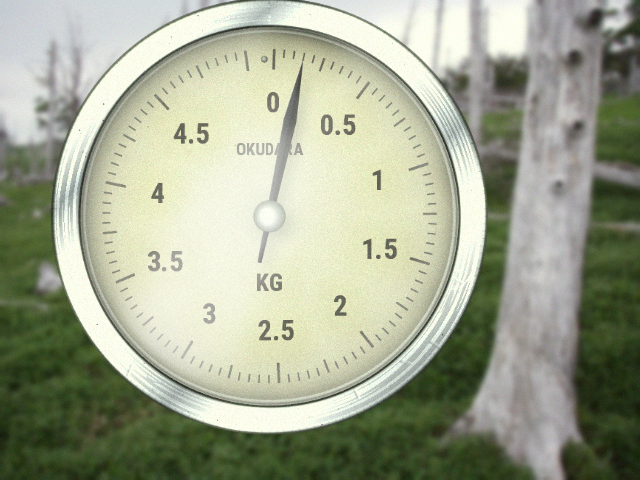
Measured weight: 0.15 kg
